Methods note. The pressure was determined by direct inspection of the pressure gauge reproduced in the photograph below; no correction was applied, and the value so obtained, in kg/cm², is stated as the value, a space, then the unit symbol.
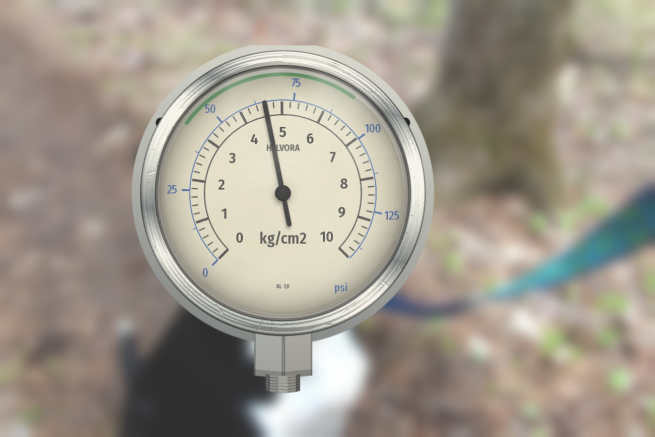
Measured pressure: 4.6 kg/cm²
